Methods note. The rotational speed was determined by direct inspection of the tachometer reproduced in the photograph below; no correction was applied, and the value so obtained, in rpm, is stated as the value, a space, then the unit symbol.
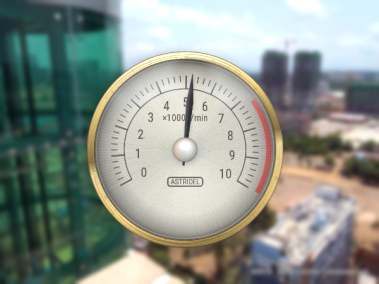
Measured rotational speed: 5200 rpm
